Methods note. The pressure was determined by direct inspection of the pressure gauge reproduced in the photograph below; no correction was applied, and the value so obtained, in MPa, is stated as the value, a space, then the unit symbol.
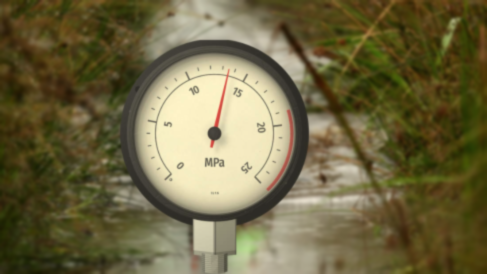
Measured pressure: 13.5 MPa
